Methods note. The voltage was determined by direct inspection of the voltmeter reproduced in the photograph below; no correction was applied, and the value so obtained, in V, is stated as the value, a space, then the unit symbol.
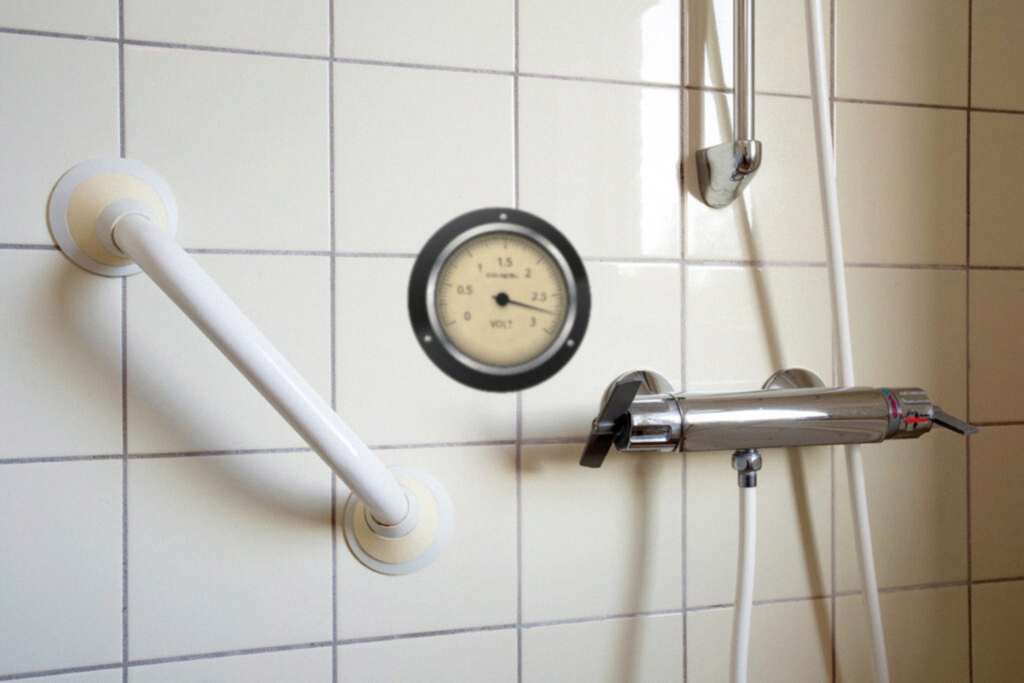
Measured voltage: 2.75 V
